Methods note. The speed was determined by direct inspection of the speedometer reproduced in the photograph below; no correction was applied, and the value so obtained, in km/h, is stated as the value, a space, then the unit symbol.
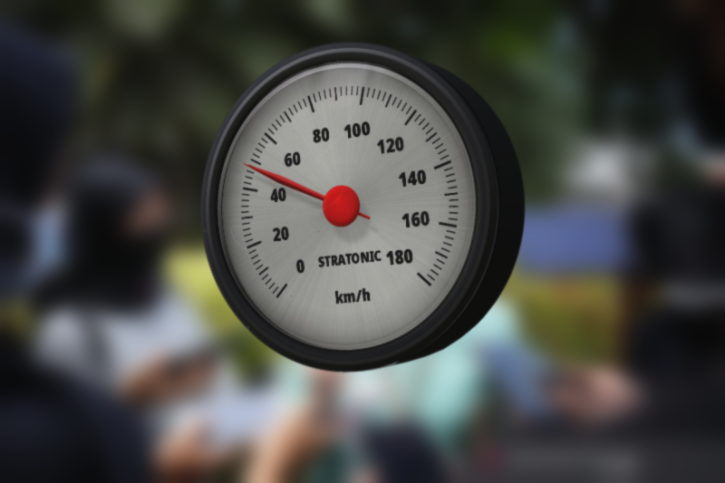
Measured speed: 48 km/h
